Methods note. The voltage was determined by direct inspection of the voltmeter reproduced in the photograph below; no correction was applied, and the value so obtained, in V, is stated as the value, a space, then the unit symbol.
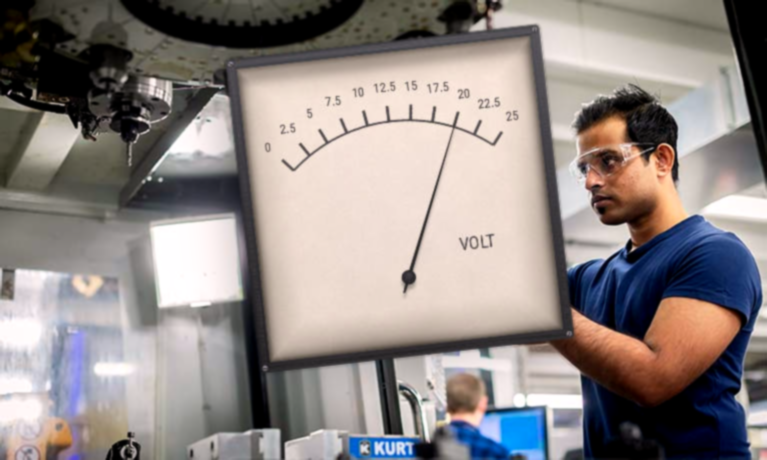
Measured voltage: 20 V
